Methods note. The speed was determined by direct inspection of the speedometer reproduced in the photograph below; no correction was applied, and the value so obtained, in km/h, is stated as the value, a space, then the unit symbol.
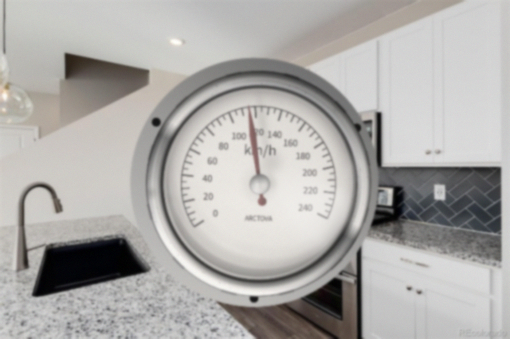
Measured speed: 115 km/h
